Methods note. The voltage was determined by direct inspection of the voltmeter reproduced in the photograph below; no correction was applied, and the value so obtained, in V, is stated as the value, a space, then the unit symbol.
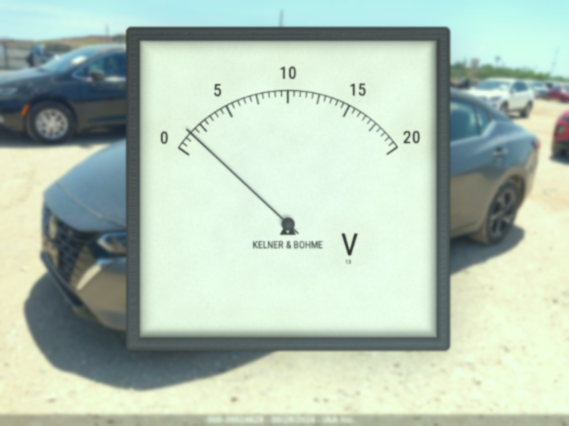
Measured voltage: 1.5 V
